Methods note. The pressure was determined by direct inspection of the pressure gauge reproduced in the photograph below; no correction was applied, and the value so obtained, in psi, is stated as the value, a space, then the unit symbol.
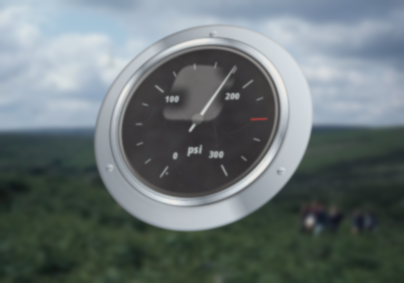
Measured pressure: 180 psi
